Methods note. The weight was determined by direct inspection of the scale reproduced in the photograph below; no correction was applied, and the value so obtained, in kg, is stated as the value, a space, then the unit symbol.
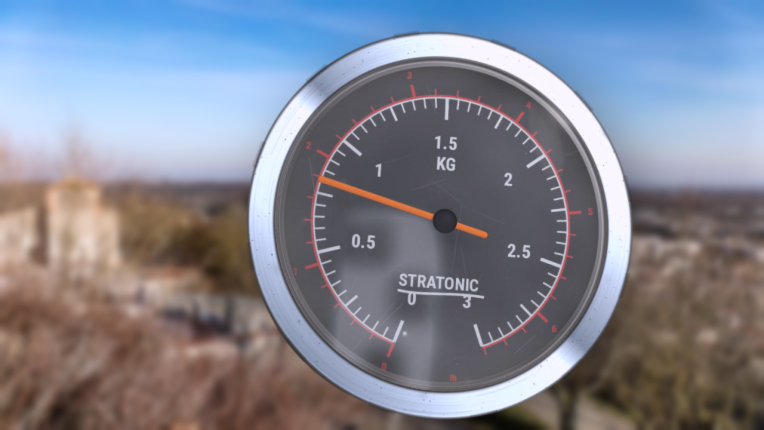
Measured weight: 0.8 kg
